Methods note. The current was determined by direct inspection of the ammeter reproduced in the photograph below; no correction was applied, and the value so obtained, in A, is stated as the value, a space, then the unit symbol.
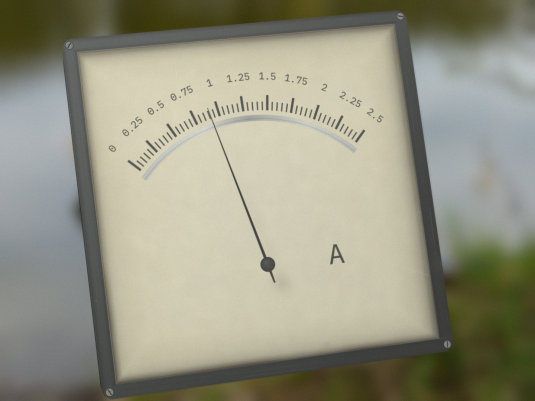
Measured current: 0.9 A
